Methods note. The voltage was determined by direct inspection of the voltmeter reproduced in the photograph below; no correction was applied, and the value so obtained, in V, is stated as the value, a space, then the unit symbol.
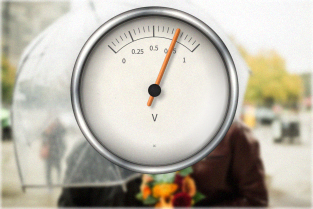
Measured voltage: 0.75 V
